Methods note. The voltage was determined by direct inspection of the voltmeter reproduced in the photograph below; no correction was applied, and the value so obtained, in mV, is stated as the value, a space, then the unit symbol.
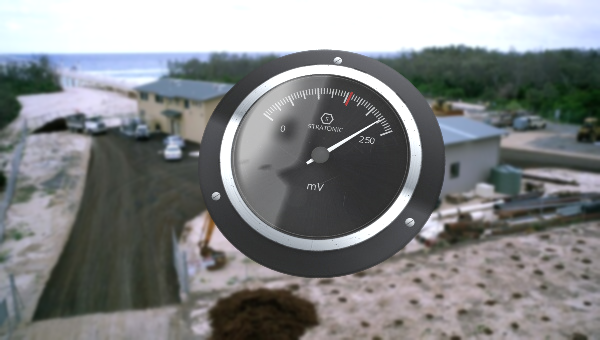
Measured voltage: 225 mV
